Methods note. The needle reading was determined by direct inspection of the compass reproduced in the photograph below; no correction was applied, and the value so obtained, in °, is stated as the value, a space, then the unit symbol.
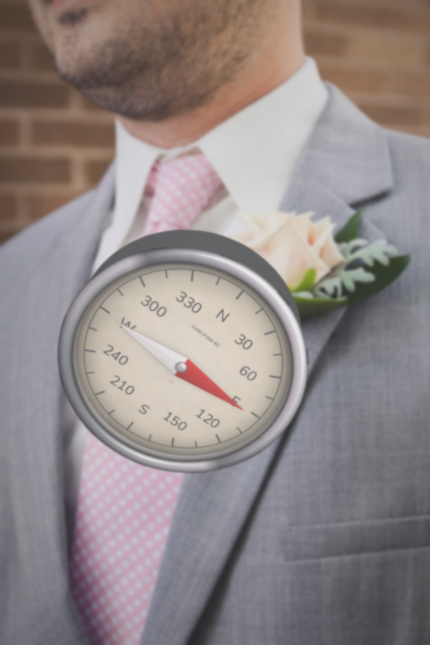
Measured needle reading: 90 °
